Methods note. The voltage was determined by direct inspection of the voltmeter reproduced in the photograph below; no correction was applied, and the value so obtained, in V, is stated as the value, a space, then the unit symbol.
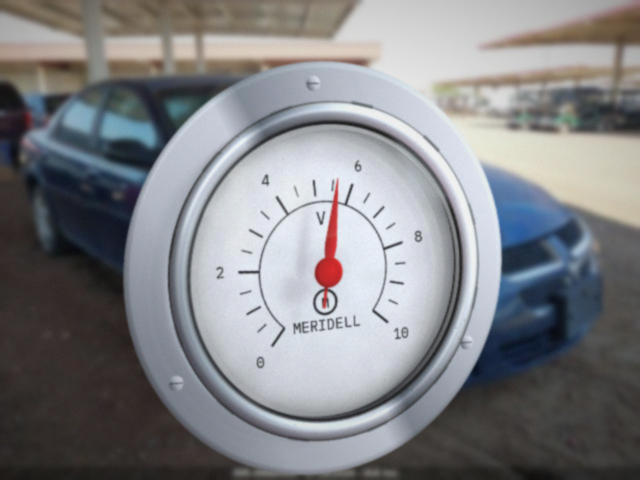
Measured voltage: 5.5 V
